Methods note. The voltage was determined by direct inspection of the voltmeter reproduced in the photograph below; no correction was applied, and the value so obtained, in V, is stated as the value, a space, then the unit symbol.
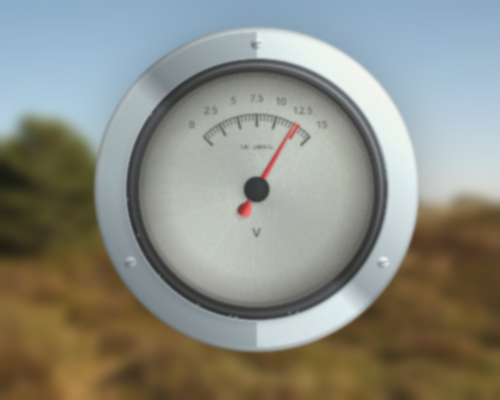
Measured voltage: 12.5 V
